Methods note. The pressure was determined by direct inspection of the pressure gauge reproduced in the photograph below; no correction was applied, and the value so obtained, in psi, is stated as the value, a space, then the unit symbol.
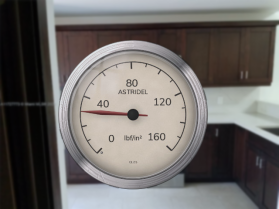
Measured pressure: 30 psi
